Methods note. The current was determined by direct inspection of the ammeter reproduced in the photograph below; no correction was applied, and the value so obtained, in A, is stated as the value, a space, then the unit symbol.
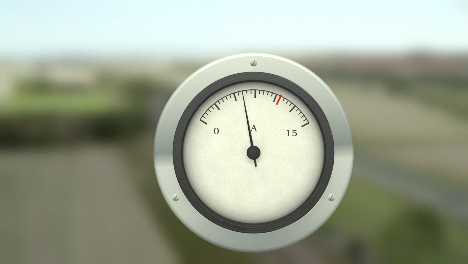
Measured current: 6 A
